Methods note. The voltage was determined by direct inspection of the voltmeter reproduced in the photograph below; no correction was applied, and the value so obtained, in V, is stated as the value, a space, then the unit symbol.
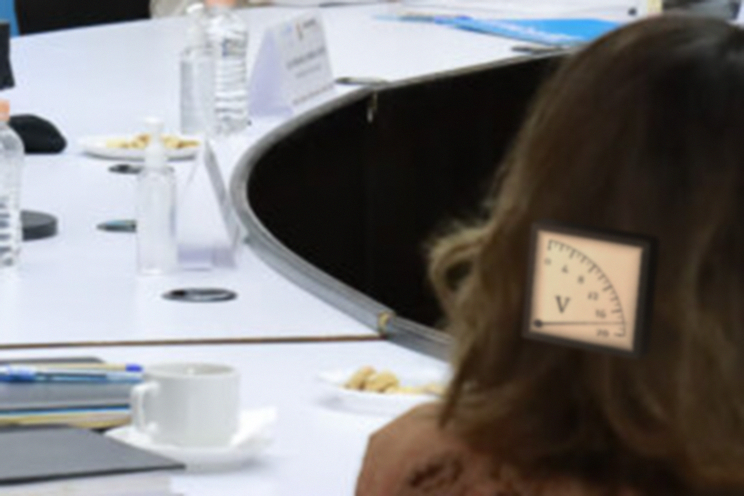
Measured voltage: 18 V
